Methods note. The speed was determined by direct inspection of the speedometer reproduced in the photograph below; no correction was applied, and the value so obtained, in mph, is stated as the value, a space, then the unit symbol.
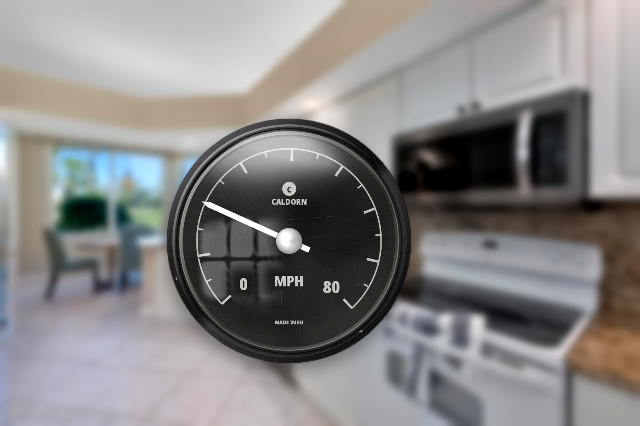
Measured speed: 20 mph
